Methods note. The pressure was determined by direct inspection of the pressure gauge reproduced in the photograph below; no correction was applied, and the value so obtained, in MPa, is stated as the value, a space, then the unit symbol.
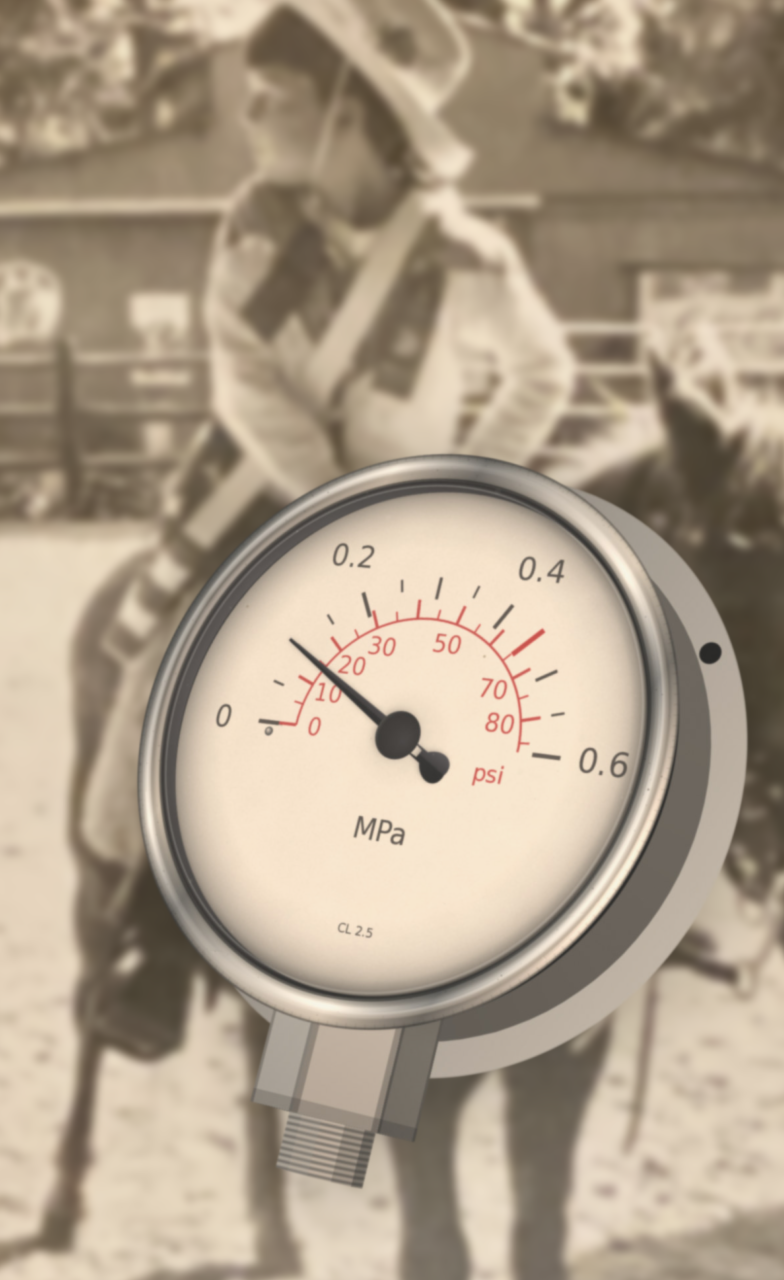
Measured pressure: 0.1 MPa
